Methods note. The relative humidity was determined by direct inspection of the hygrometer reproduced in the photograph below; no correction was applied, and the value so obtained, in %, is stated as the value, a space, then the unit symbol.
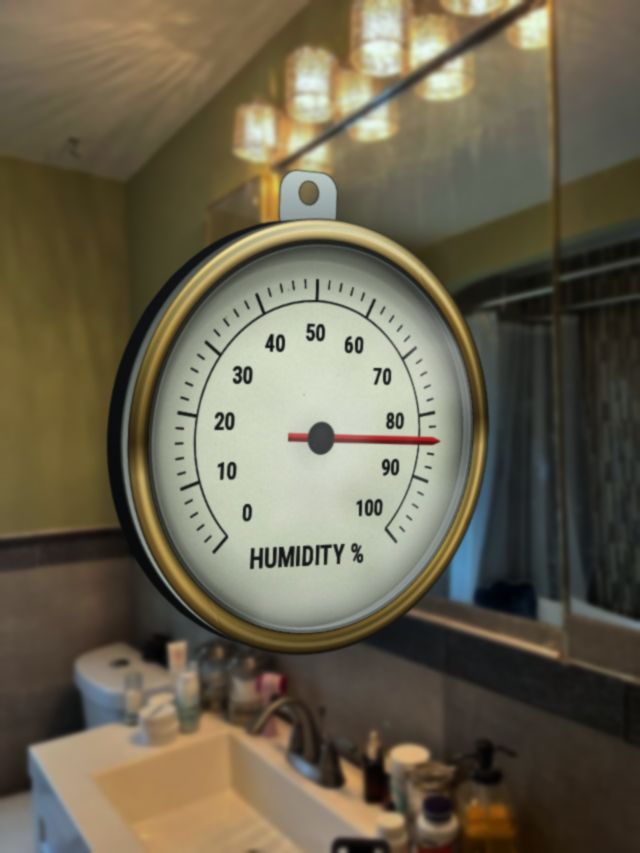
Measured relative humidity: 84 %
